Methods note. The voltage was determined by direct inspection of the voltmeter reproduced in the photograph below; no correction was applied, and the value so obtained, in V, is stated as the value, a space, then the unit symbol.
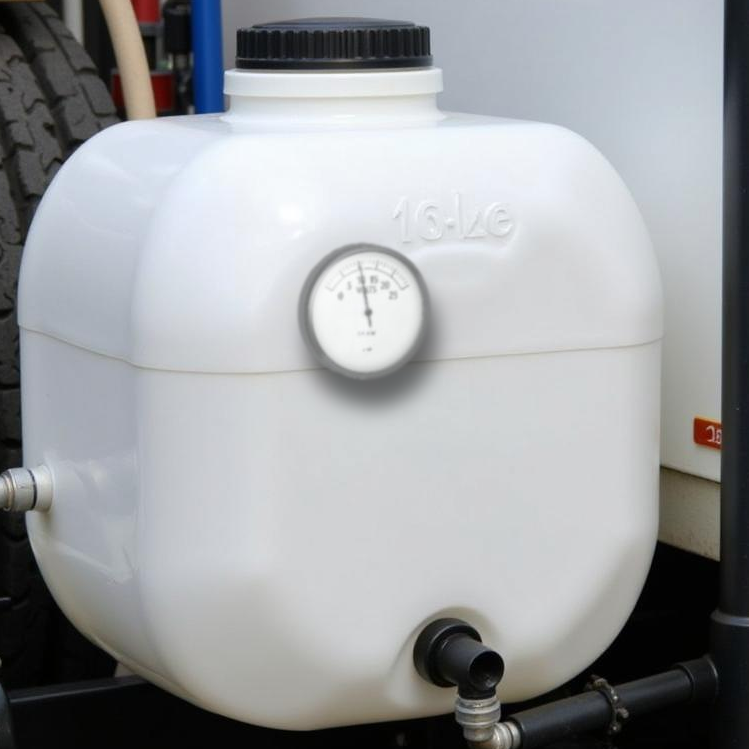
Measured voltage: 10 V
